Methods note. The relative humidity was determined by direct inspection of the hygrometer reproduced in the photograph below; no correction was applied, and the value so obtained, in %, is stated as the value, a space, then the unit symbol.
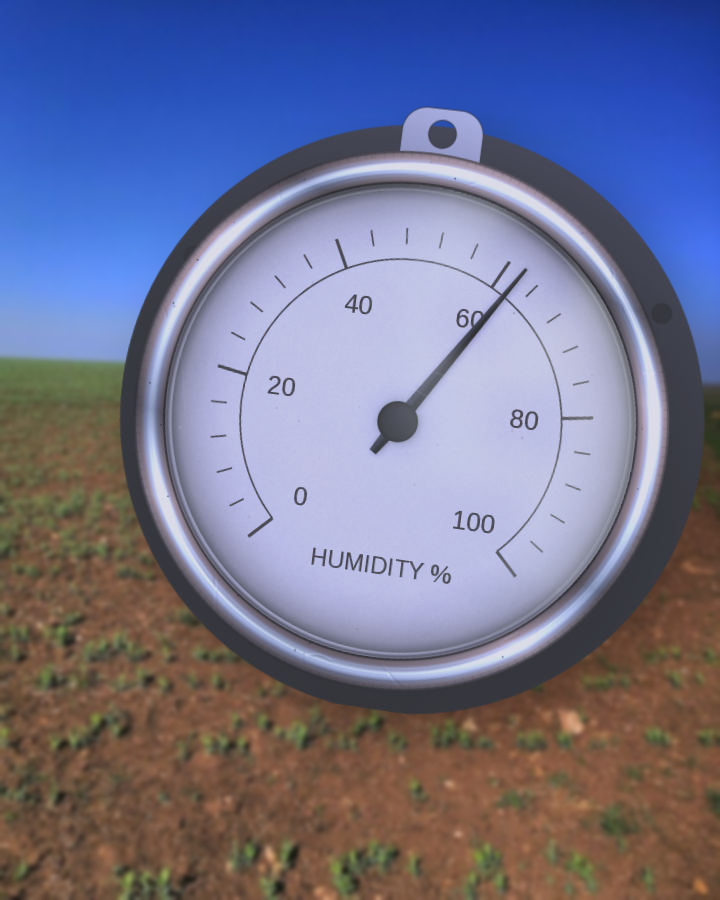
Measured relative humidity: 62 %
